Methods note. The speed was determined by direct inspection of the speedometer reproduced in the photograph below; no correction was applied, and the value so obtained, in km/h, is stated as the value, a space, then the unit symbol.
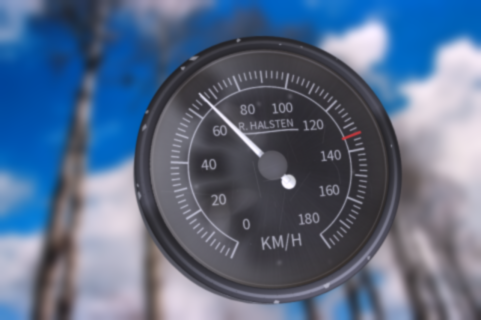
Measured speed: 66 km/h
